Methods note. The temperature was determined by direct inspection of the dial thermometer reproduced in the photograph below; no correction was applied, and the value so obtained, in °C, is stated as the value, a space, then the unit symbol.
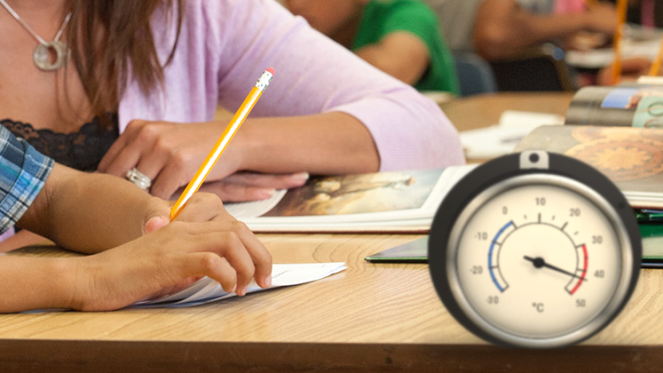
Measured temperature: 42.5 °C
